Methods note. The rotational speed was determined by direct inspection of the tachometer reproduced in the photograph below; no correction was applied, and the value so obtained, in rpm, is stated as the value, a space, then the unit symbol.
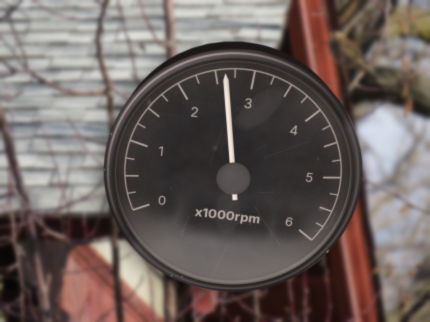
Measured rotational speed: 2625 rpm
